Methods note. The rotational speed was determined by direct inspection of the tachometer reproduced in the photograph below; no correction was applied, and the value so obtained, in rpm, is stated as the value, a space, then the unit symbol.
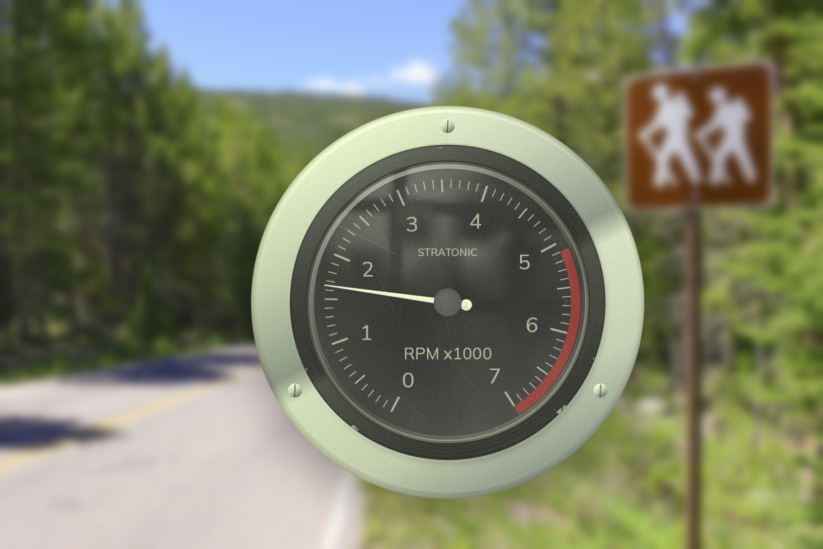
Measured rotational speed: 1650 rpm
